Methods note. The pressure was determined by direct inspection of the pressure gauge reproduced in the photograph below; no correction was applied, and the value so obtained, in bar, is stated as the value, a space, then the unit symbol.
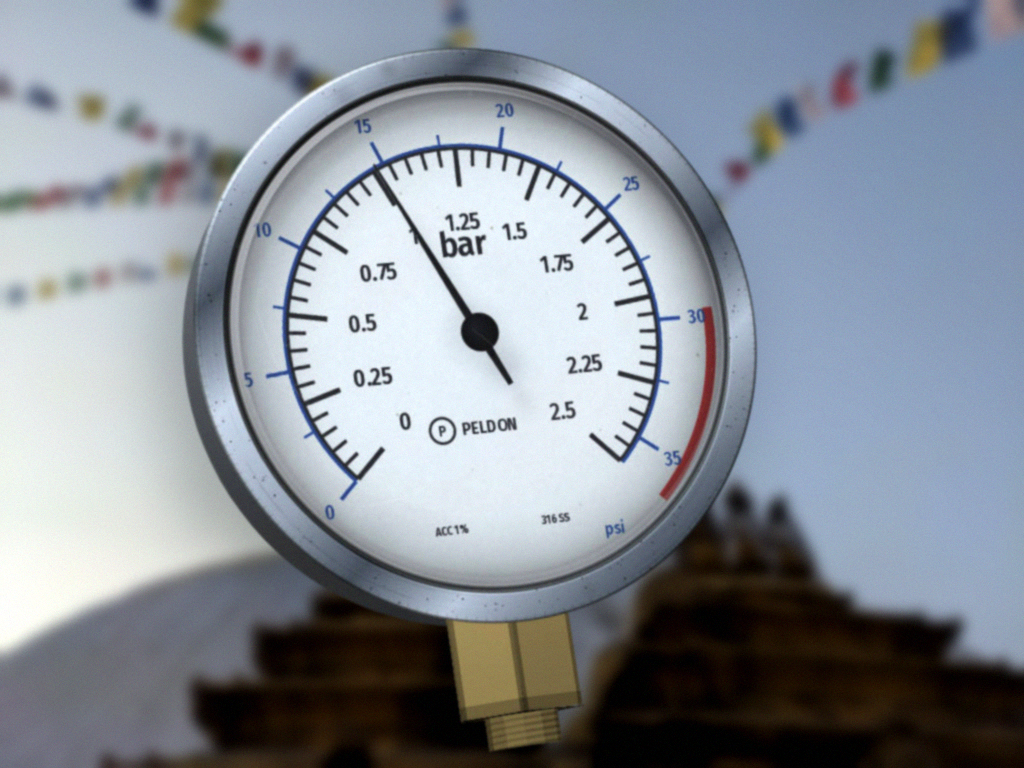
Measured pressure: 1 bar
